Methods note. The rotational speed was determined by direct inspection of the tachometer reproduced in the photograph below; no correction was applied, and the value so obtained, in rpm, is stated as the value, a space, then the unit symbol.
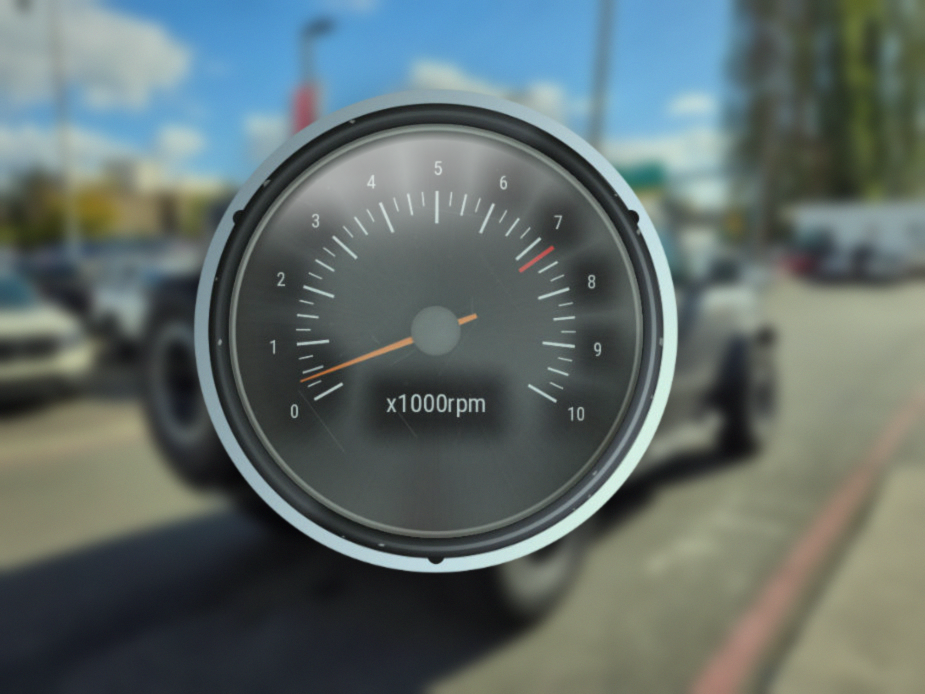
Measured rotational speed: 375 rpm
